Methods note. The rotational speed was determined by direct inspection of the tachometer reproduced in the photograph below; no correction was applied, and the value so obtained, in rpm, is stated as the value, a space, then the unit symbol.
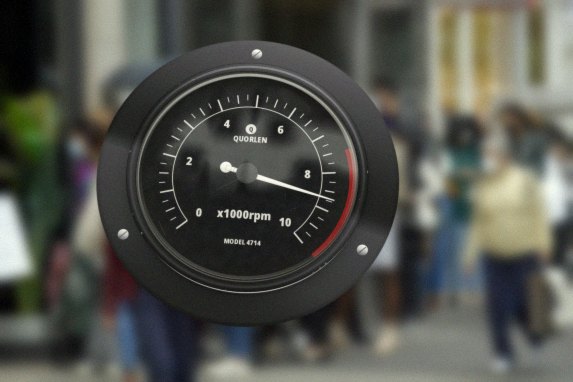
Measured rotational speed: 8750 rpm
